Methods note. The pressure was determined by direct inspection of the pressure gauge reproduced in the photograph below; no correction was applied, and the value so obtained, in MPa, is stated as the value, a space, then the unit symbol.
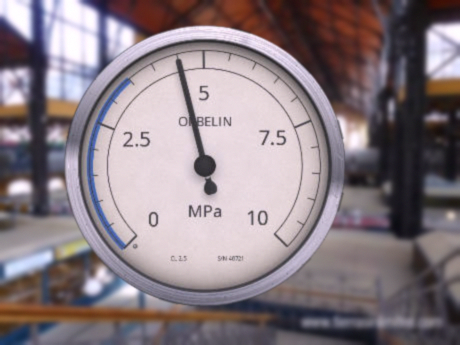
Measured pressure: 4.5 MPa
